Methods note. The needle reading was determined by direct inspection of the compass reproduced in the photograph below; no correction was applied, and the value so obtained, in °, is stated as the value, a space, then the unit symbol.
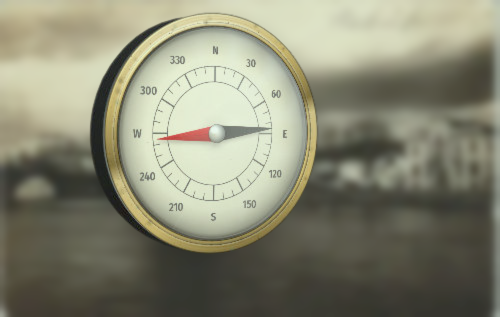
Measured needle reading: 265 °
